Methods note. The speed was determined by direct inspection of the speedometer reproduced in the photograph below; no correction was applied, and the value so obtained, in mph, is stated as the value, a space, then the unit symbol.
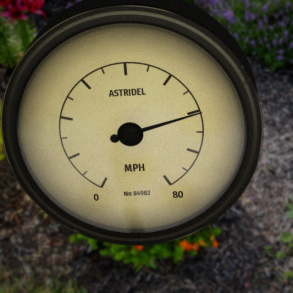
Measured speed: 60 mph
